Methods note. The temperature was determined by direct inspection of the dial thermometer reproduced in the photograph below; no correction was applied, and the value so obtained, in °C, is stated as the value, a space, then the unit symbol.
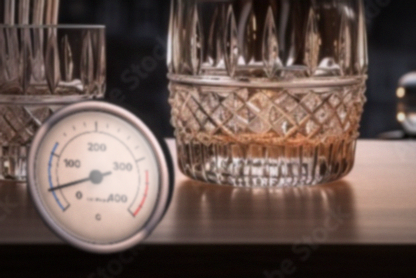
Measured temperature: 40 °C
